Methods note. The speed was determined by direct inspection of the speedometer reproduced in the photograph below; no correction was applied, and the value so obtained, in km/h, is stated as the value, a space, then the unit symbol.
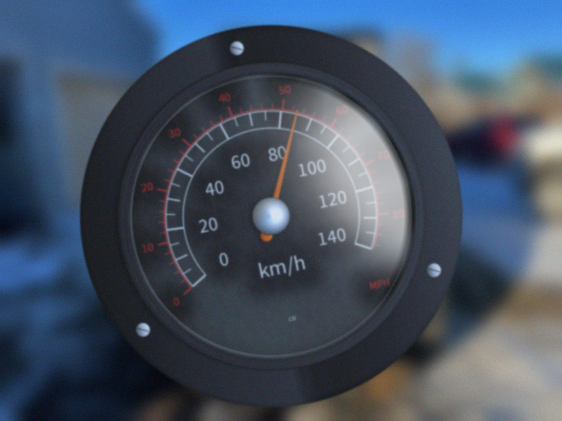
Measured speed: 85 km/h
